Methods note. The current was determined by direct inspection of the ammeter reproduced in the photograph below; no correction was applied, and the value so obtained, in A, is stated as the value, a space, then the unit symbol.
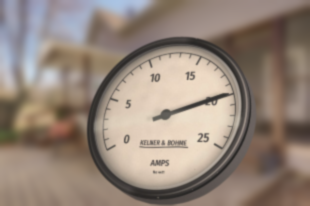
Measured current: 20 A
